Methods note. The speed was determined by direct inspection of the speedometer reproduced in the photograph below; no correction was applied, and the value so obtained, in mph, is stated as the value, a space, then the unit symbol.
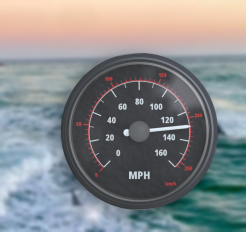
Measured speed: 130 mph
